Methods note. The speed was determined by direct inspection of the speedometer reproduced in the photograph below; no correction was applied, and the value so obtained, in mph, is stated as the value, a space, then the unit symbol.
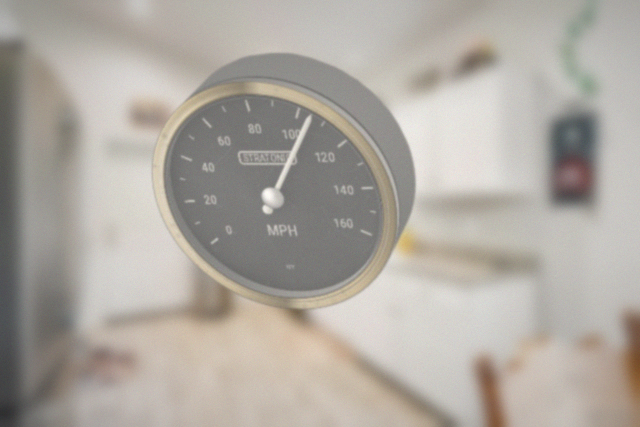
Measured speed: 105 mph
